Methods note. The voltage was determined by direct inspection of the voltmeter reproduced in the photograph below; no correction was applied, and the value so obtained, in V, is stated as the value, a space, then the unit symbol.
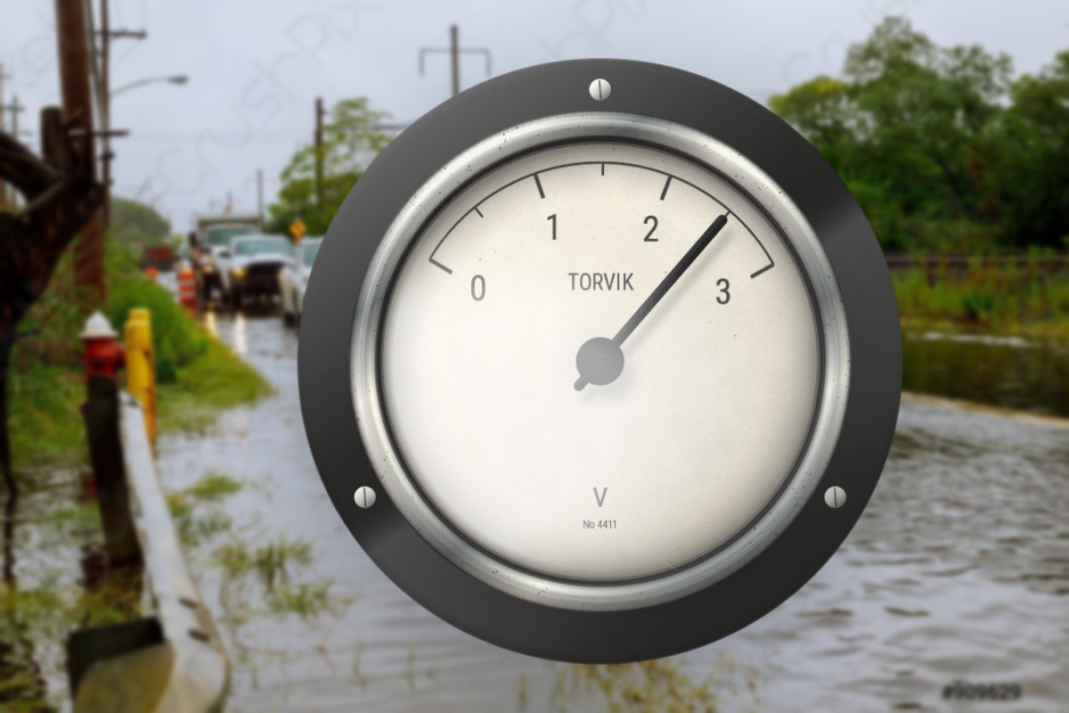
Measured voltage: 2.5 V
